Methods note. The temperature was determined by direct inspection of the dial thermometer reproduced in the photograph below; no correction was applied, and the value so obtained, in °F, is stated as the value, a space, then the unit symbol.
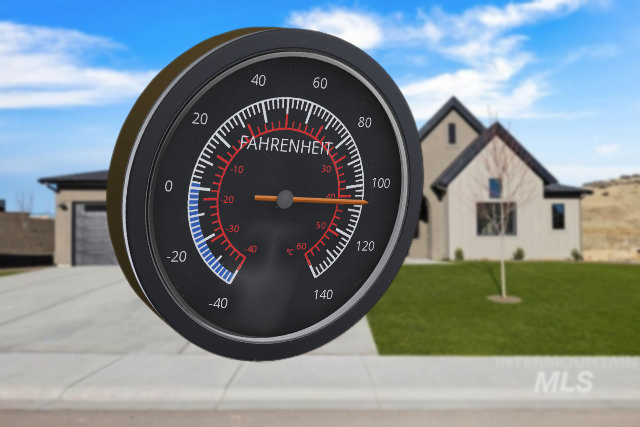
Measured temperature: 106 °F
